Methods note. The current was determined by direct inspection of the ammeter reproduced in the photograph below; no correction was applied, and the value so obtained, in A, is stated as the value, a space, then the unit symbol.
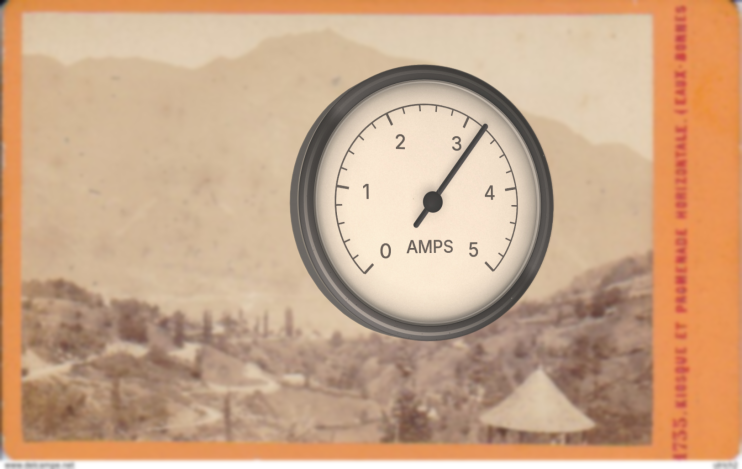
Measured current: 3.2 A
